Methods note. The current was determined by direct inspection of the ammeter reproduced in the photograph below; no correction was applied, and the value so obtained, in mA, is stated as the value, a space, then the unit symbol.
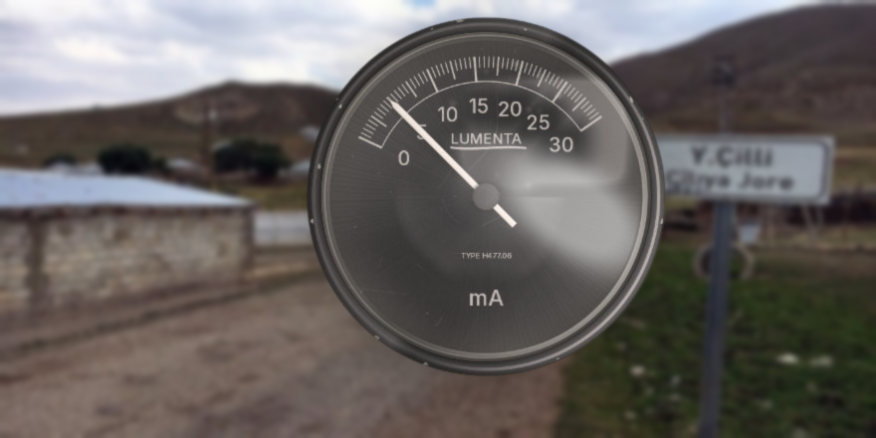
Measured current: 5 mA
